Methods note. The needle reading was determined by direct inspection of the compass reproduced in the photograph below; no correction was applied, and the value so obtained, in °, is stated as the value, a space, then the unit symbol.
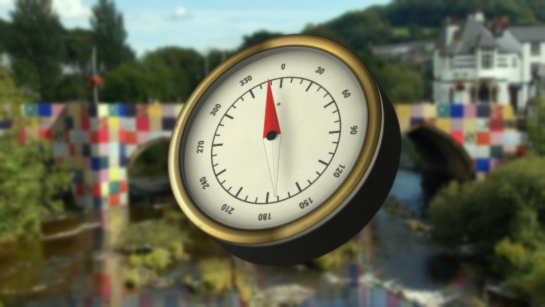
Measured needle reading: 350 °
